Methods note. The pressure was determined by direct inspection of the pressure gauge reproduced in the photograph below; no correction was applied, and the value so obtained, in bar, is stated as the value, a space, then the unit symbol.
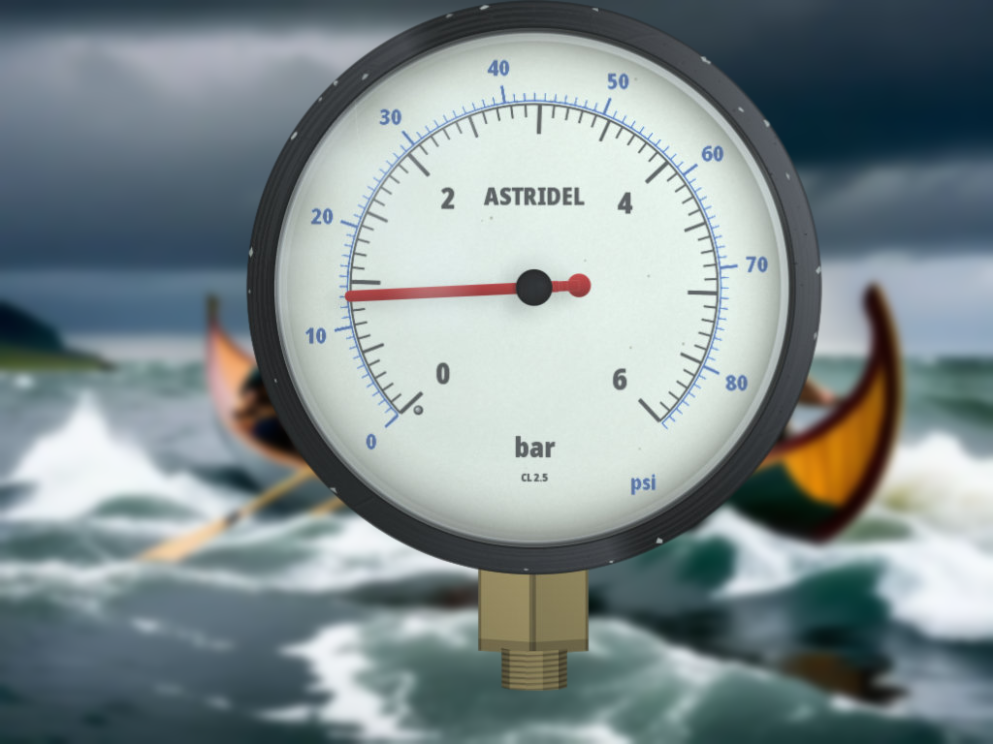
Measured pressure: 0.9 bar
